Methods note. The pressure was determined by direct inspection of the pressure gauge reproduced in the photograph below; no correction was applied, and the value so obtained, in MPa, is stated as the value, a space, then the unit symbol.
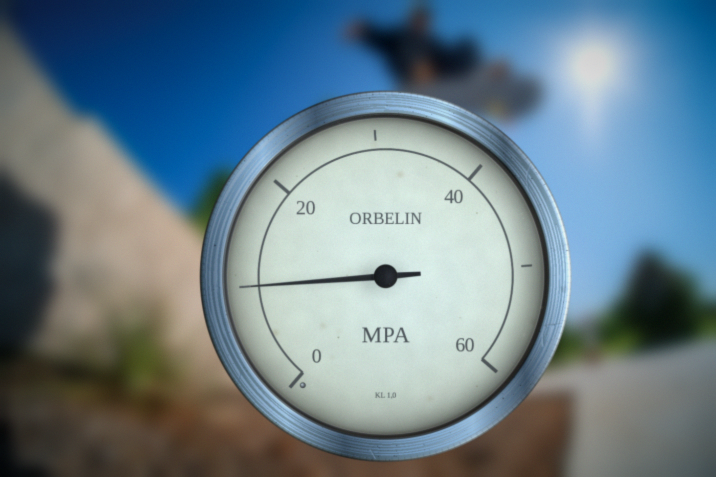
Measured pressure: 10 MPa
